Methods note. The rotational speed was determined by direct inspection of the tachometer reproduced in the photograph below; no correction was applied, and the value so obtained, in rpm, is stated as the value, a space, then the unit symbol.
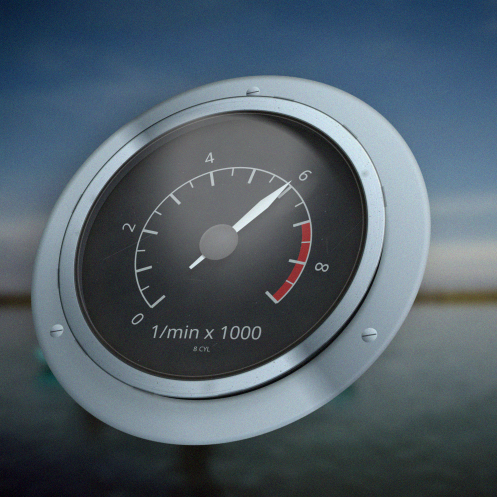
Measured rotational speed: 6000 rpm
